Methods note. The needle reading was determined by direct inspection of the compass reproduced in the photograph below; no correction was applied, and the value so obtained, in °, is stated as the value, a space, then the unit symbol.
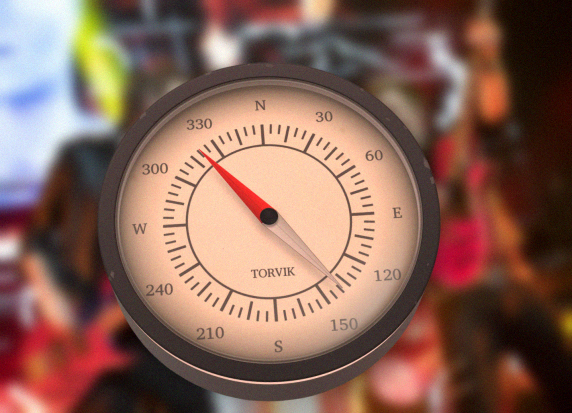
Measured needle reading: 320 °
